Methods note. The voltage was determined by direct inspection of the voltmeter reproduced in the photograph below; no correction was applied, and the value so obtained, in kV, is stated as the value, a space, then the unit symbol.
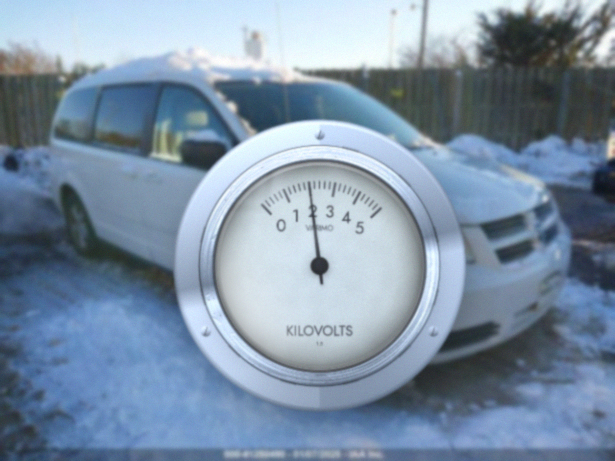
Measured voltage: 2 kV
